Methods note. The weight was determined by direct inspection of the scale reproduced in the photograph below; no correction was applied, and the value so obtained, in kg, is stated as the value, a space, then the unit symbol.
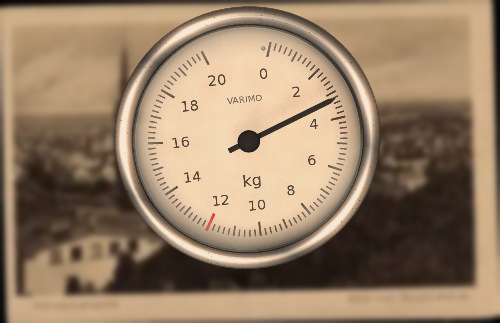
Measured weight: 3.2 kg
